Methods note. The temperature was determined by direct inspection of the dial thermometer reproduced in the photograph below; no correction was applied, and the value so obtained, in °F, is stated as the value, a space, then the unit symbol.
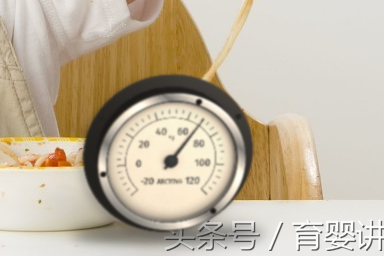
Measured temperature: 68 °F
